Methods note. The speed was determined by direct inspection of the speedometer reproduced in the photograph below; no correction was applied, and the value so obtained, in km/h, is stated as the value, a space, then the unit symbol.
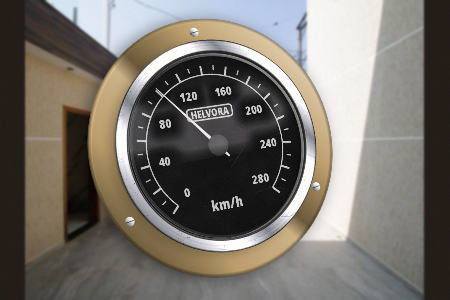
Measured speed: 100 km/h
